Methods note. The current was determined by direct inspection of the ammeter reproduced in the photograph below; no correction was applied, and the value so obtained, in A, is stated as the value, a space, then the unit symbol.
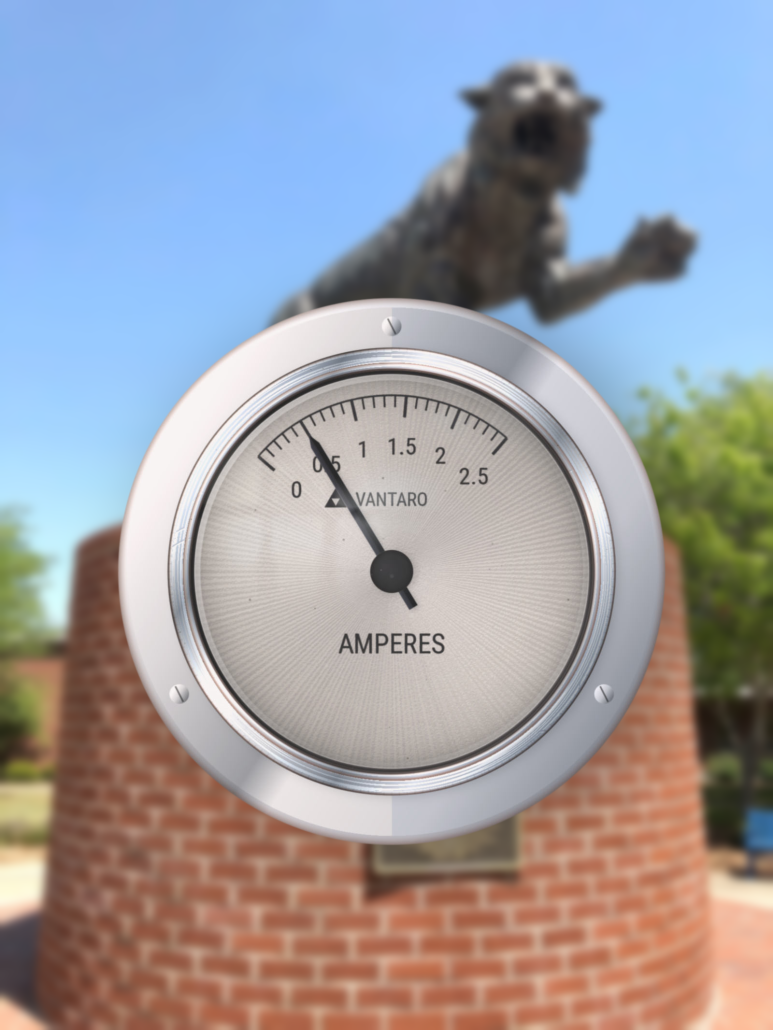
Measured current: 0.5 A
